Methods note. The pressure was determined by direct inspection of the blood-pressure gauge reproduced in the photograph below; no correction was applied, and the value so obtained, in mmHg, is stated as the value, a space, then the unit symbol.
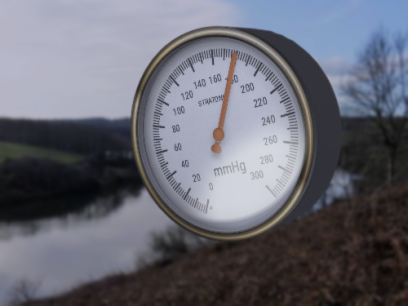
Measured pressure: 180 mmHg
